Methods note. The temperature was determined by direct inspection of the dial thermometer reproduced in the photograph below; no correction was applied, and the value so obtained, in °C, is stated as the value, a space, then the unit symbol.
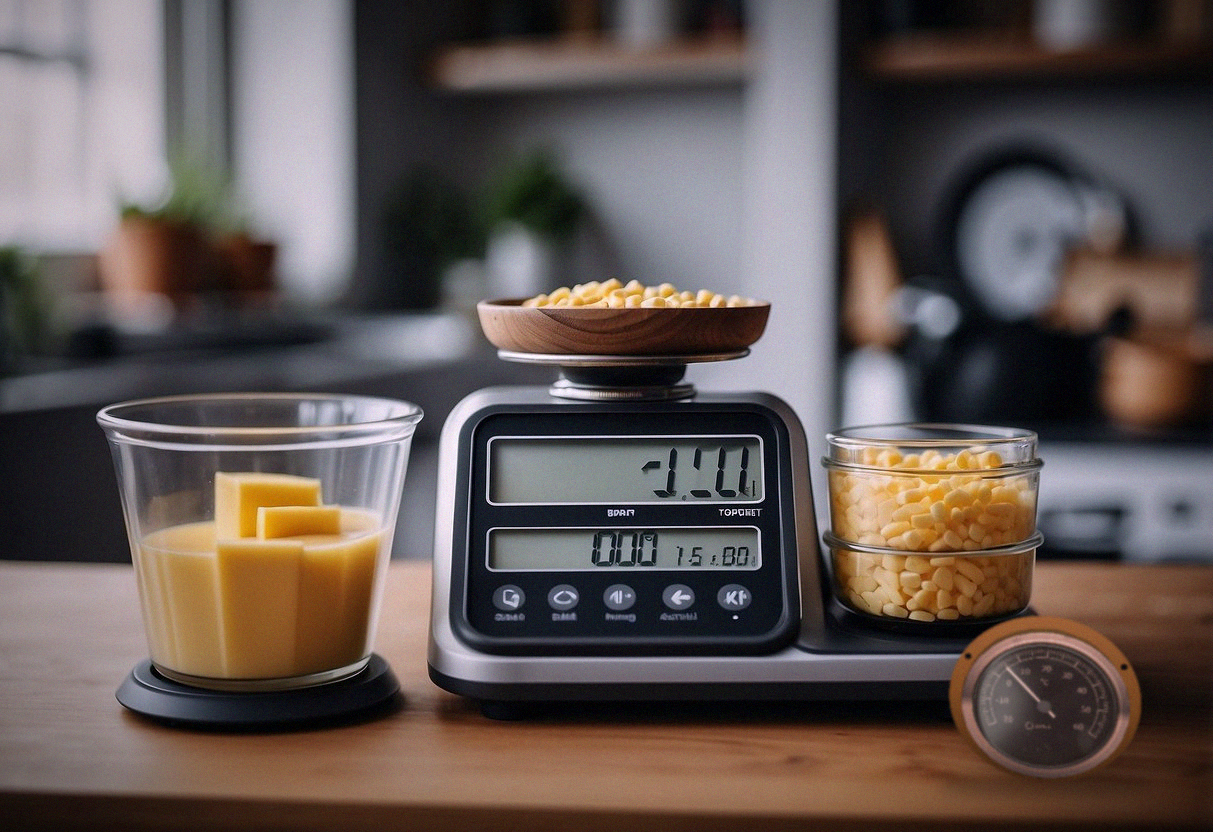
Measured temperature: 5 °C
